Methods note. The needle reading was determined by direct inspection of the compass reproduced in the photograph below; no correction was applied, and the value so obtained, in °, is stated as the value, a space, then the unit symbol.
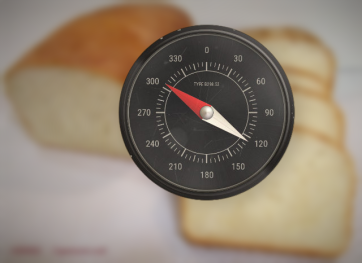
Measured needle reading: 305 °
